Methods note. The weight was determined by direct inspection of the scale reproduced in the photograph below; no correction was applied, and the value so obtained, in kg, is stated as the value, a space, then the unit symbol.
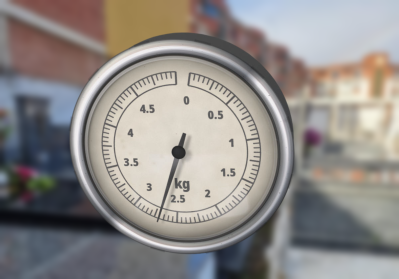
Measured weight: 2.7 kg
